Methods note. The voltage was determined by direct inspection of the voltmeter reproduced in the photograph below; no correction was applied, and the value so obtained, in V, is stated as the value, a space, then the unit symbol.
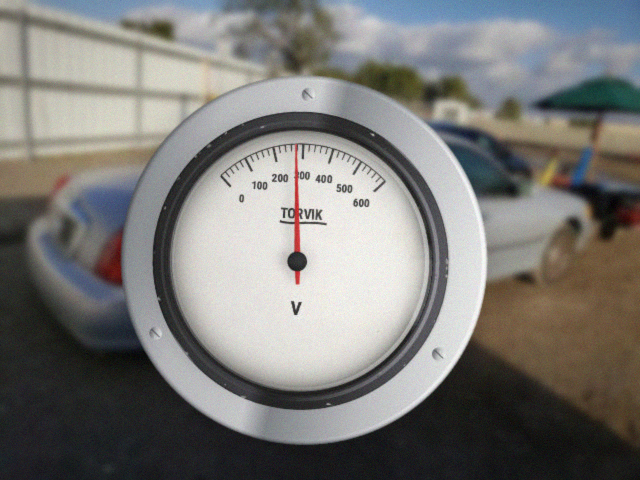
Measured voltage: 280 V
